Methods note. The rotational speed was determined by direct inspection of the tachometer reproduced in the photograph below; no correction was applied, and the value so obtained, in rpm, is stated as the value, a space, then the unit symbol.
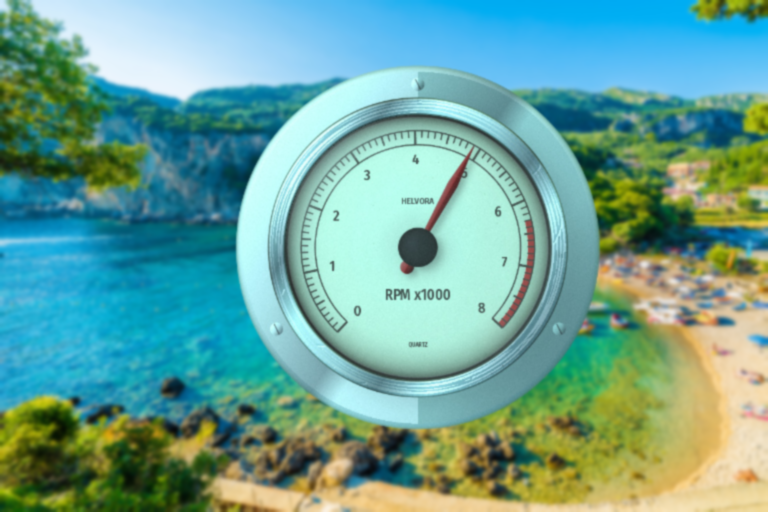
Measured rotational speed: 4900 rpm
